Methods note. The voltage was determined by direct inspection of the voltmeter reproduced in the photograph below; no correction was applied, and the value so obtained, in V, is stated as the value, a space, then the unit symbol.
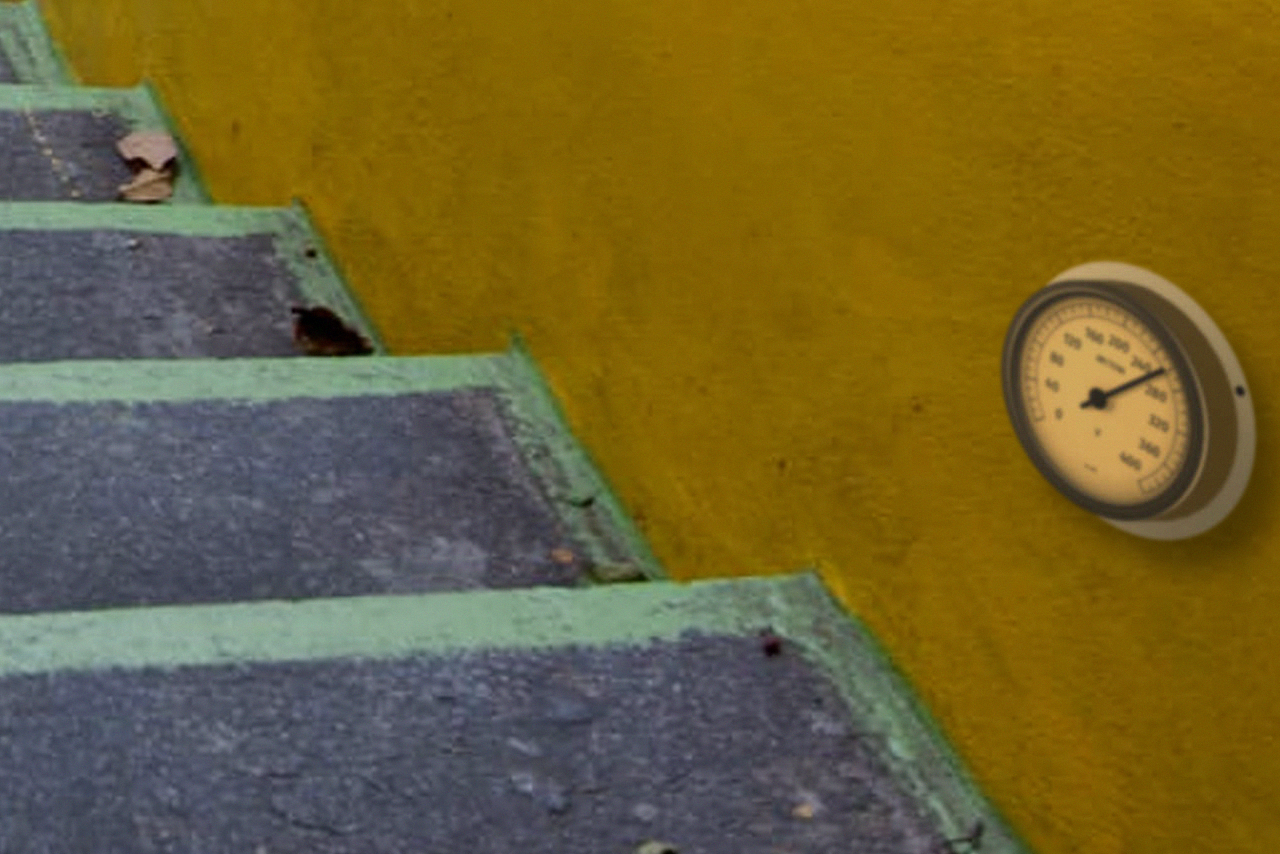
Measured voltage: 260 V
